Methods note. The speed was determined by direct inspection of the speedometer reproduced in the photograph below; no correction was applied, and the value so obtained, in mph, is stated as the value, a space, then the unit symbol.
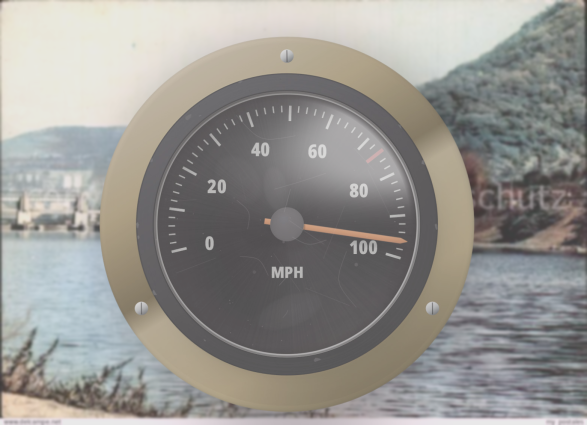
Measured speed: 96 mph
